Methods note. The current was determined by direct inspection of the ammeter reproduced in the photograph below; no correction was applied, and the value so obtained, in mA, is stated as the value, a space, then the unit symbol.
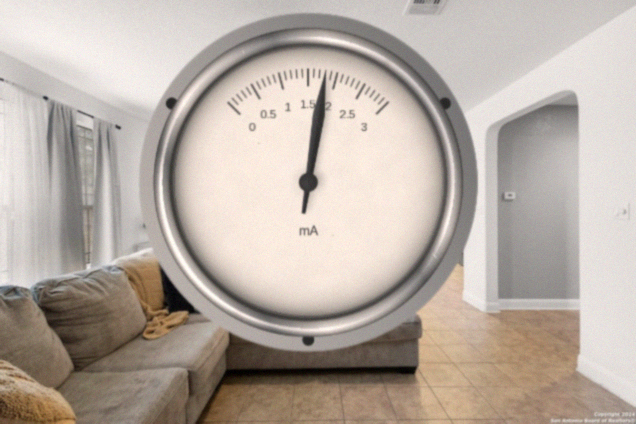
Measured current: 1.8 mA
